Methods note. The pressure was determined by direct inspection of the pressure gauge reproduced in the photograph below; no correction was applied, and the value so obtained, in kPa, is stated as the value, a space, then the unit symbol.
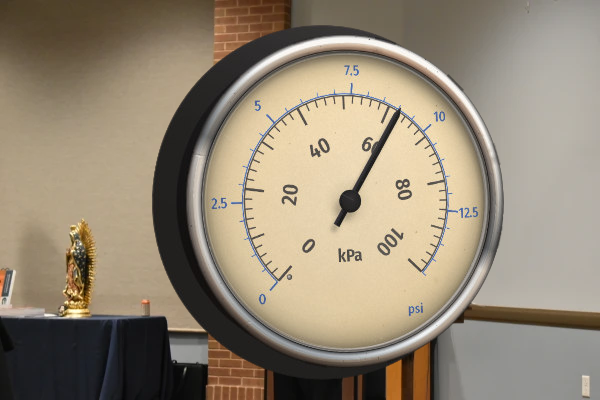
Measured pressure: 62 kPa
